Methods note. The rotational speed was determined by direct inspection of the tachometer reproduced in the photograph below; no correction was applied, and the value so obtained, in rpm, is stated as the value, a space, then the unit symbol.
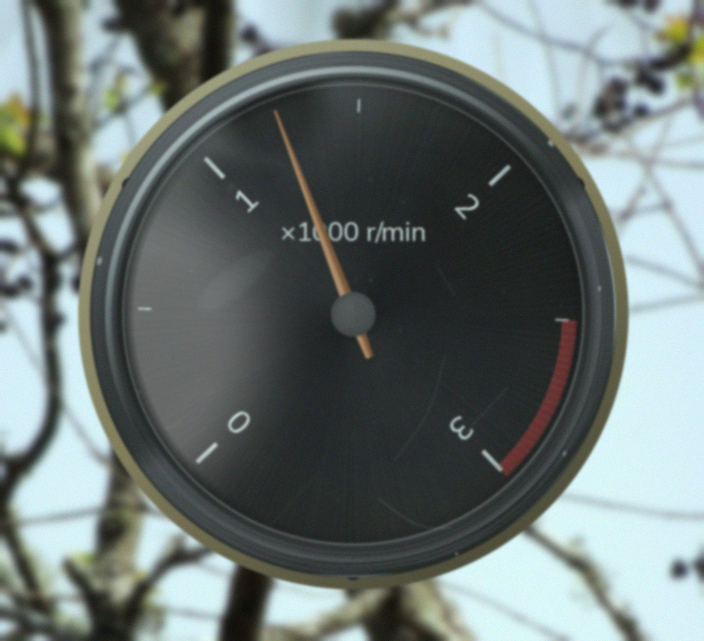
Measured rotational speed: 1250 rpm
